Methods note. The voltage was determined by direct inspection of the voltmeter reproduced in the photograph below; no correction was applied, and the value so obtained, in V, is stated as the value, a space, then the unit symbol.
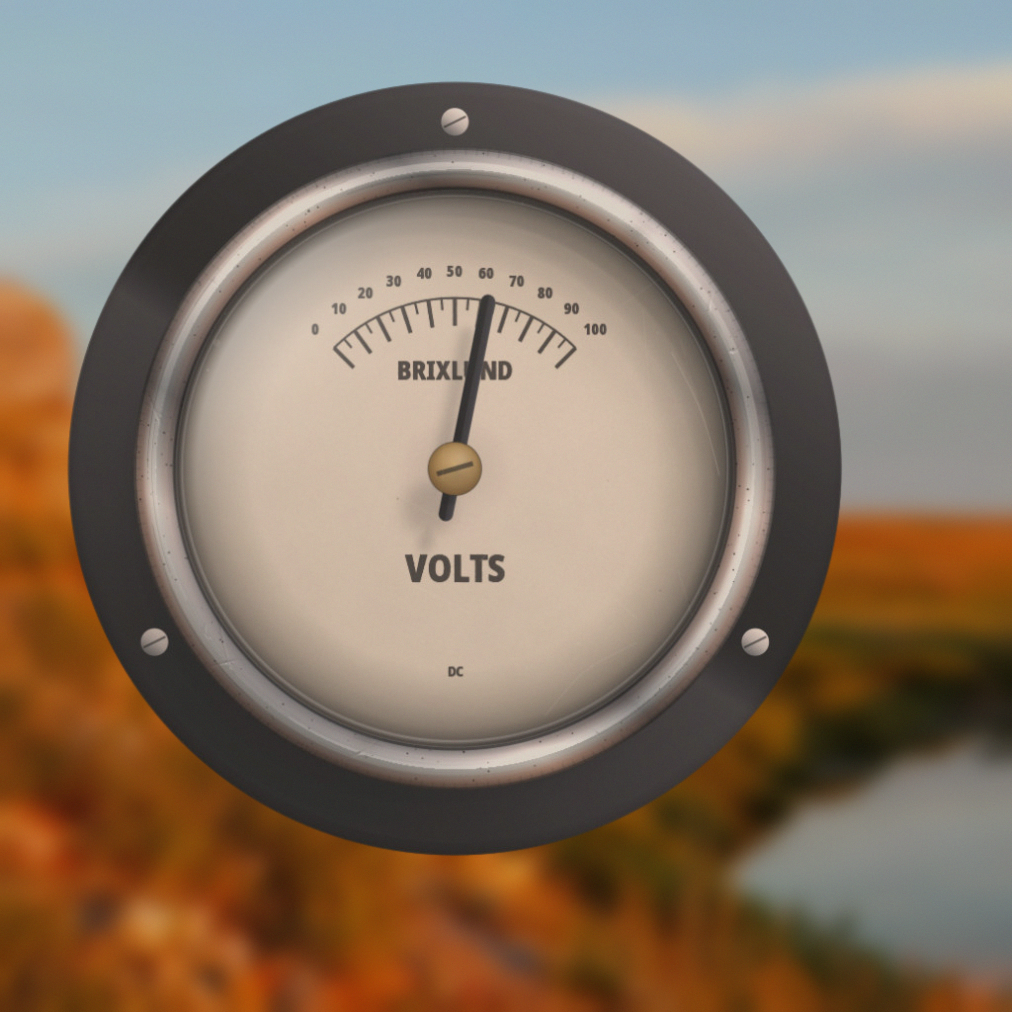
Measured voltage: 62.5 V
